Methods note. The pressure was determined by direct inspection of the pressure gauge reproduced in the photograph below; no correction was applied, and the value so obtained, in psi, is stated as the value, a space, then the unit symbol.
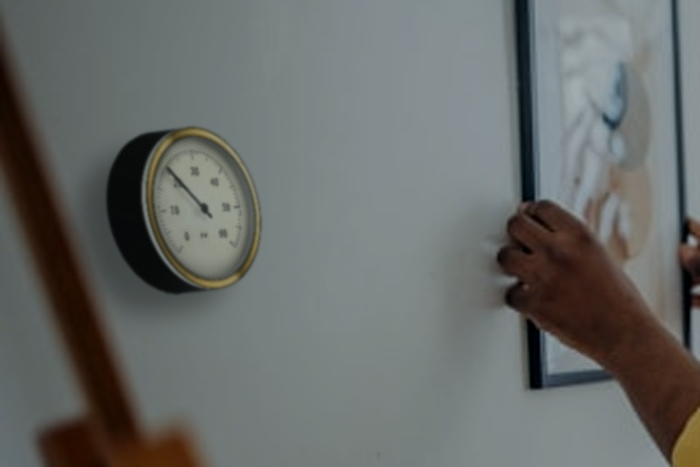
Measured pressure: 20 psi
